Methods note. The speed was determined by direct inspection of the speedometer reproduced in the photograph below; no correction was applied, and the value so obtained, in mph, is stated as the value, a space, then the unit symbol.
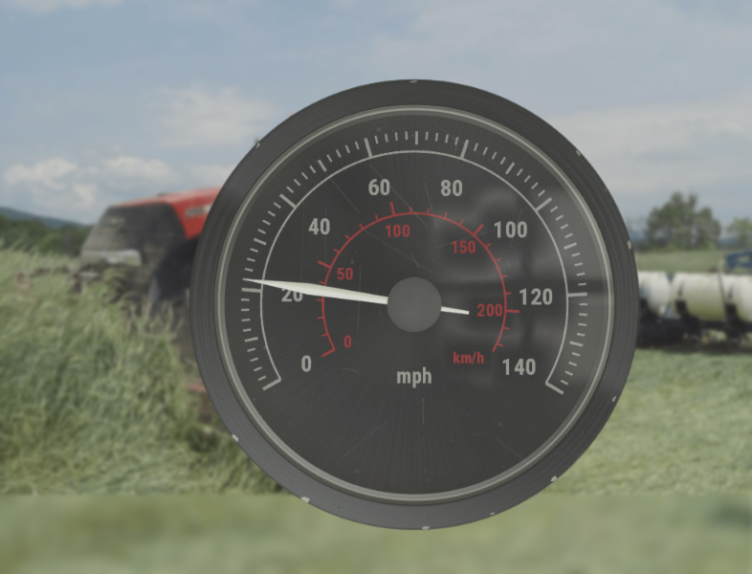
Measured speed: 22 mph
